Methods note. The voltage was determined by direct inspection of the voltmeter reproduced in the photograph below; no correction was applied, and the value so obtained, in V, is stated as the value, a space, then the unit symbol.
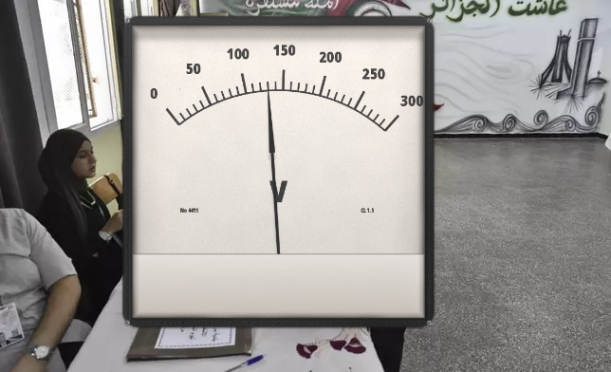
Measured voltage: 130 V
